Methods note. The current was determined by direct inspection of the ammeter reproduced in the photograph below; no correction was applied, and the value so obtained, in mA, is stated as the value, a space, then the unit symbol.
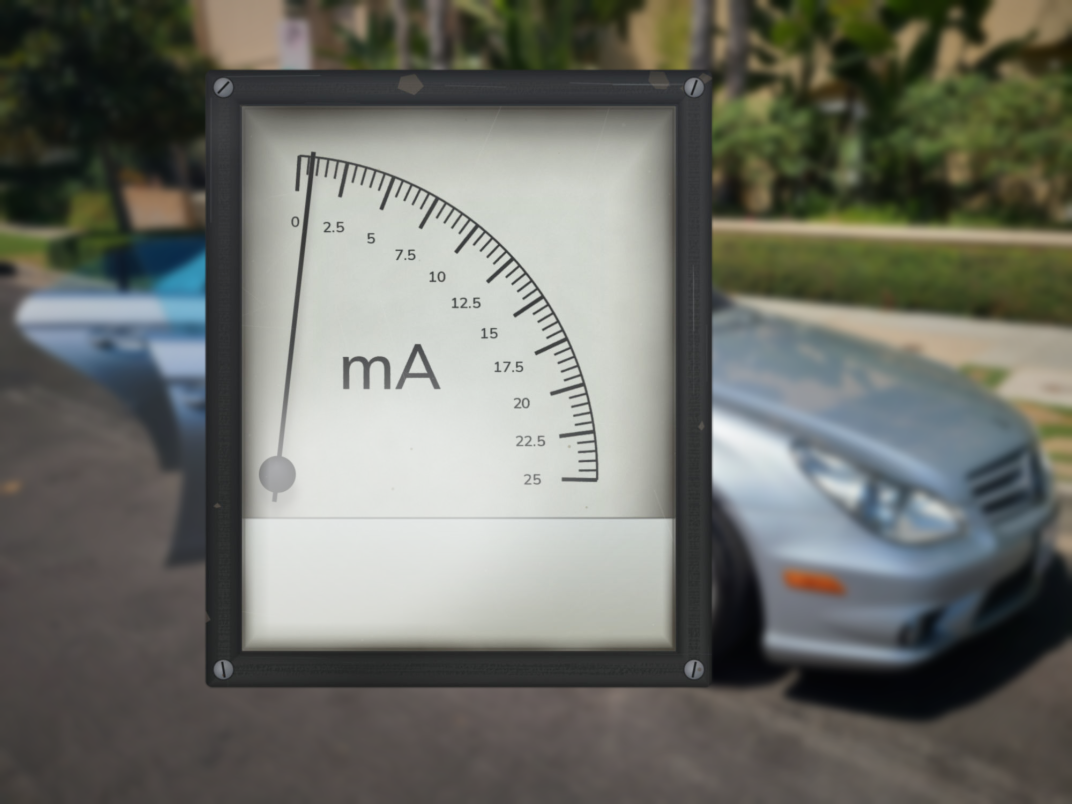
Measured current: 0.75 mA
